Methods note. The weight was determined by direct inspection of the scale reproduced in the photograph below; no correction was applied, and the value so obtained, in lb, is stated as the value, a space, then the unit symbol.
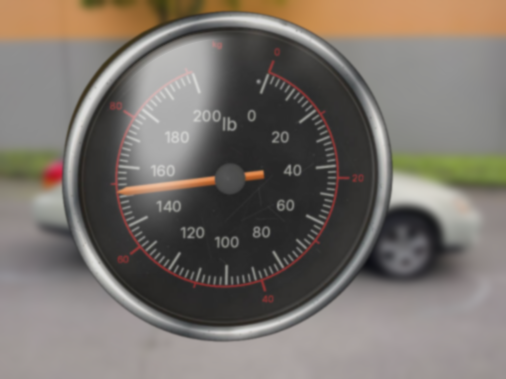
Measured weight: 152 lb
